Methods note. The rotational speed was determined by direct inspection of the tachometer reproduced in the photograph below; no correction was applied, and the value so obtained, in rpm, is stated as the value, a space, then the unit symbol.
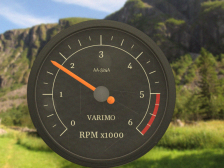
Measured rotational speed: 1750 rpm
